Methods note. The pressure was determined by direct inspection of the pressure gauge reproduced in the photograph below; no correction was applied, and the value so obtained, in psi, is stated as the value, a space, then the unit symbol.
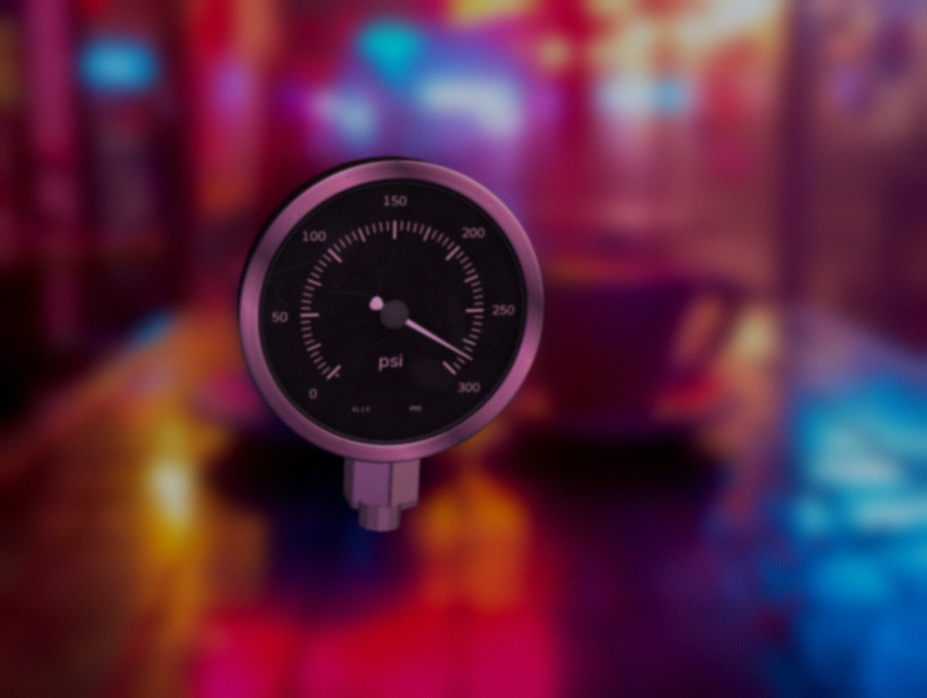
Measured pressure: 285 psi
